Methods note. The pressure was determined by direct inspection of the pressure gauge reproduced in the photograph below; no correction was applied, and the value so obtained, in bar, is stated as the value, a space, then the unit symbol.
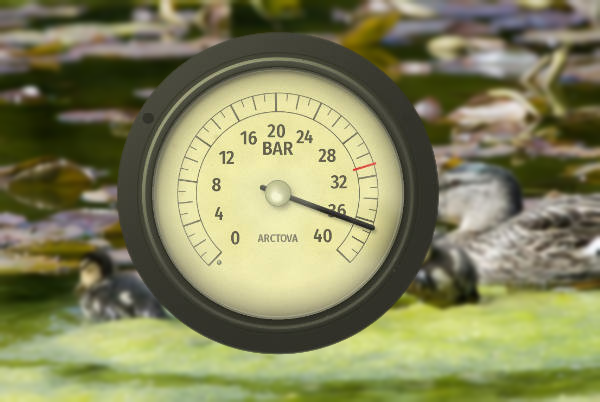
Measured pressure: 36.5 bar
